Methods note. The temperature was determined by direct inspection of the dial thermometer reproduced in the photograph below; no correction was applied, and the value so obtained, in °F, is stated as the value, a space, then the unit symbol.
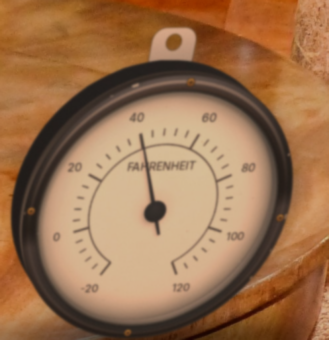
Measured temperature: 40 °F
